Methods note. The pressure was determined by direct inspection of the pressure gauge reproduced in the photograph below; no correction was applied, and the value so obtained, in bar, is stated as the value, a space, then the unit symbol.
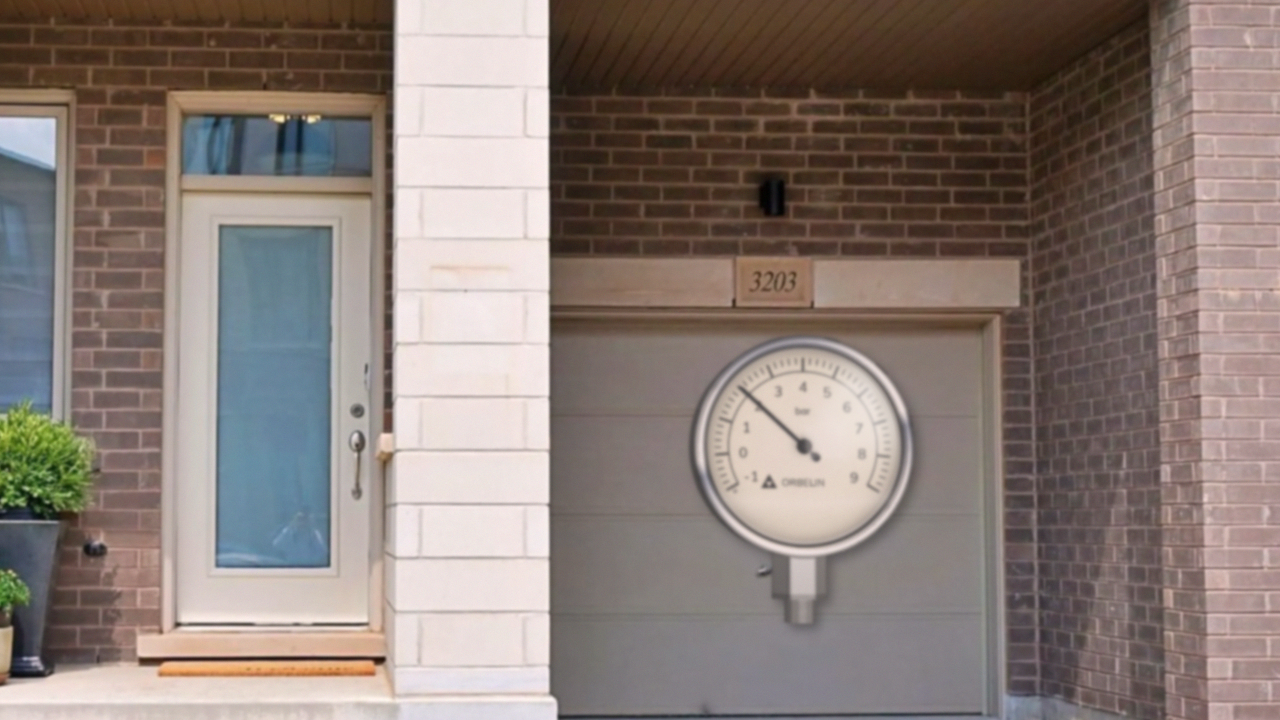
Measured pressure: 2 bar
